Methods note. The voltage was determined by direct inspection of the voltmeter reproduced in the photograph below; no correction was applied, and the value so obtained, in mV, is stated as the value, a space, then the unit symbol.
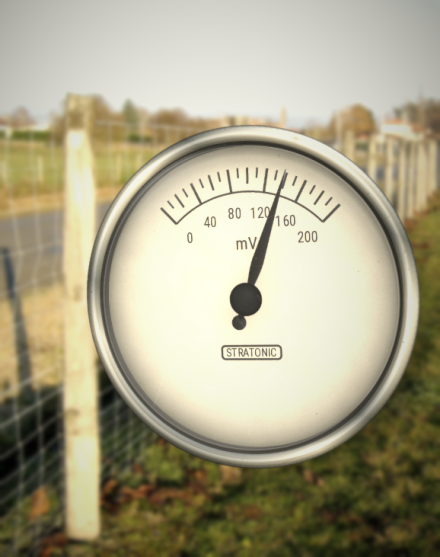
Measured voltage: 140 mV
